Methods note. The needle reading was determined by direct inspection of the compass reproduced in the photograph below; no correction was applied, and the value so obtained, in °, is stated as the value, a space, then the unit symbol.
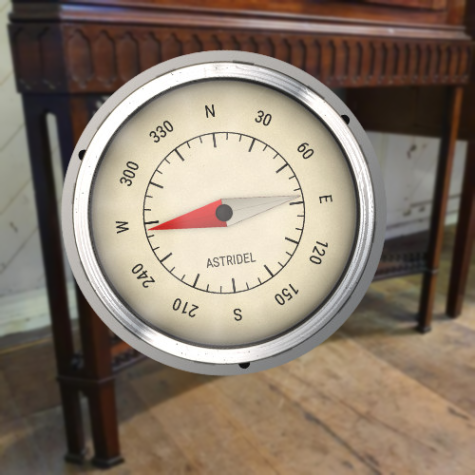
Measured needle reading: 265 °
